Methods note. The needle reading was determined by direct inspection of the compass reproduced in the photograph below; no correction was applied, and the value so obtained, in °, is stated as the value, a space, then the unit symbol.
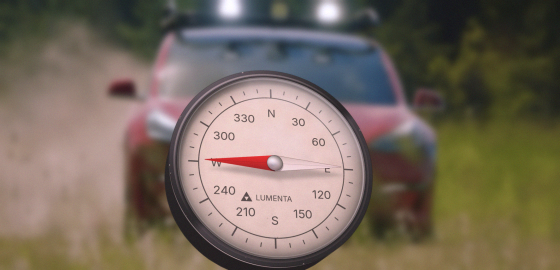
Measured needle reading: 270 °
